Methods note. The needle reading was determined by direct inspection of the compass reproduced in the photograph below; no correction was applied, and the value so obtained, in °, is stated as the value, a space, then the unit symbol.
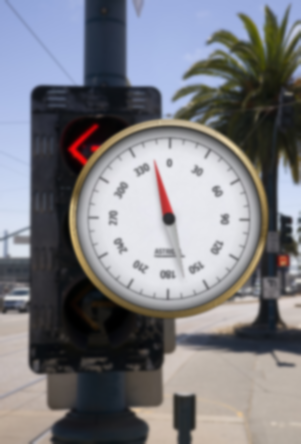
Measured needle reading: 345 °
